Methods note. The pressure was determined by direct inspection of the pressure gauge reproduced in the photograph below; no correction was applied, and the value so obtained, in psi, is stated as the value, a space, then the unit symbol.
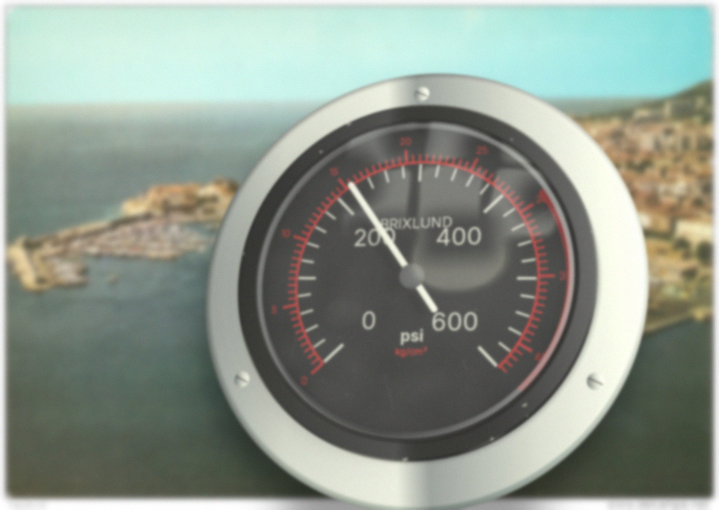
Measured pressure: 220 psi
